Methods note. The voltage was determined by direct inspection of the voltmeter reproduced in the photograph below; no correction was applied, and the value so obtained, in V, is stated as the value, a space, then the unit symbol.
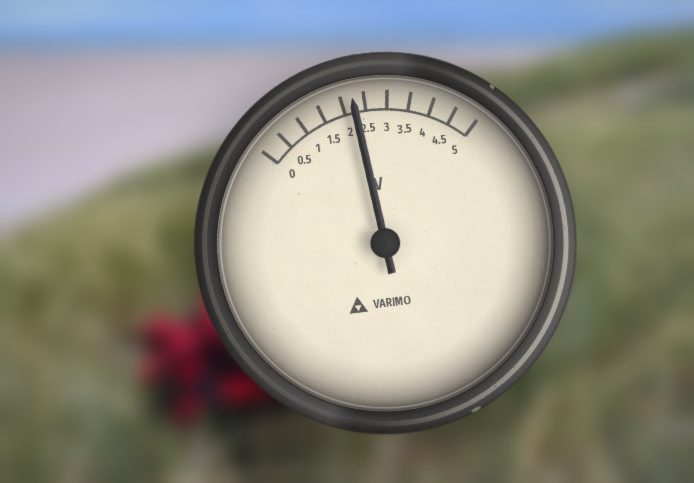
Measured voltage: 2.25 V
